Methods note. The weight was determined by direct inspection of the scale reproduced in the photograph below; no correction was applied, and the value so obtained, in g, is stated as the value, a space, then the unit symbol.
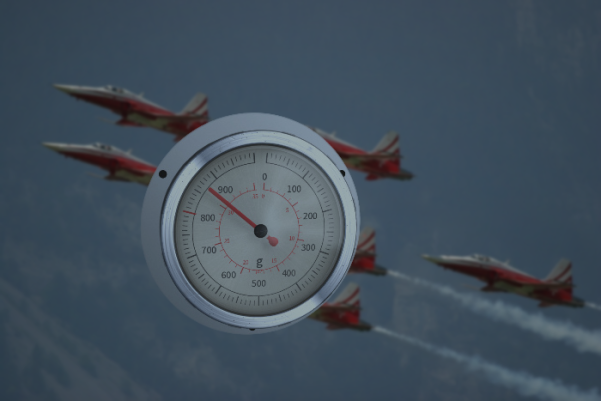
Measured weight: 870 g
